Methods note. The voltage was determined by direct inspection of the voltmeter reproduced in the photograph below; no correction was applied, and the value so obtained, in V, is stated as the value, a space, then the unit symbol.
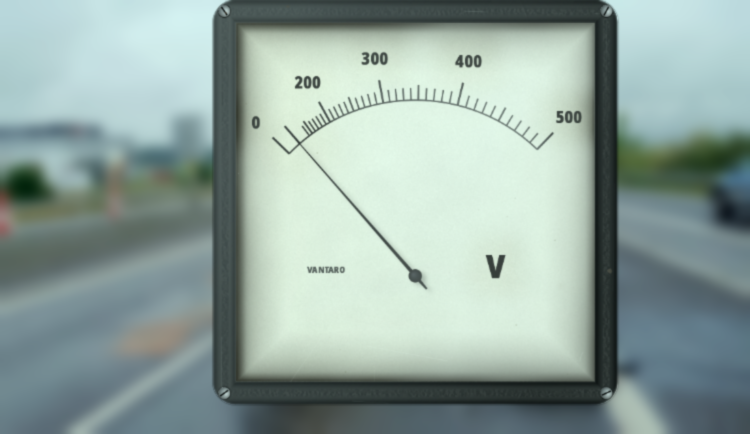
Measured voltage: 100 V
